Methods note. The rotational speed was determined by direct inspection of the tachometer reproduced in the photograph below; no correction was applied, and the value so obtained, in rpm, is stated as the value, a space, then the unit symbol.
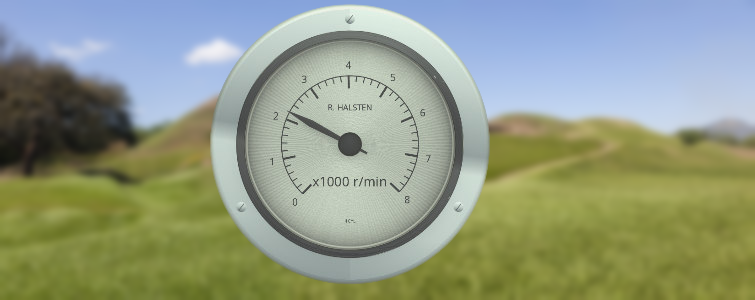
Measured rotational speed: 2200 rpm
